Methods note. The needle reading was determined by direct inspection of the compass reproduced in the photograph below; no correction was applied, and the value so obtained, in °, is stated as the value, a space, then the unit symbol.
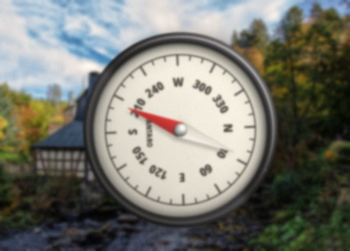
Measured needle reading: 205 °
